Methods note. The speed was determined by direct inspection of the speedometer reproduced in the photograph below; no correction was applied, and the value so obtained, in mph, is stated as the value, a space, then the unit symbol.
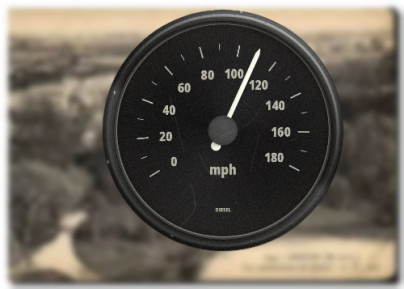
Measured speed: 110 mph
